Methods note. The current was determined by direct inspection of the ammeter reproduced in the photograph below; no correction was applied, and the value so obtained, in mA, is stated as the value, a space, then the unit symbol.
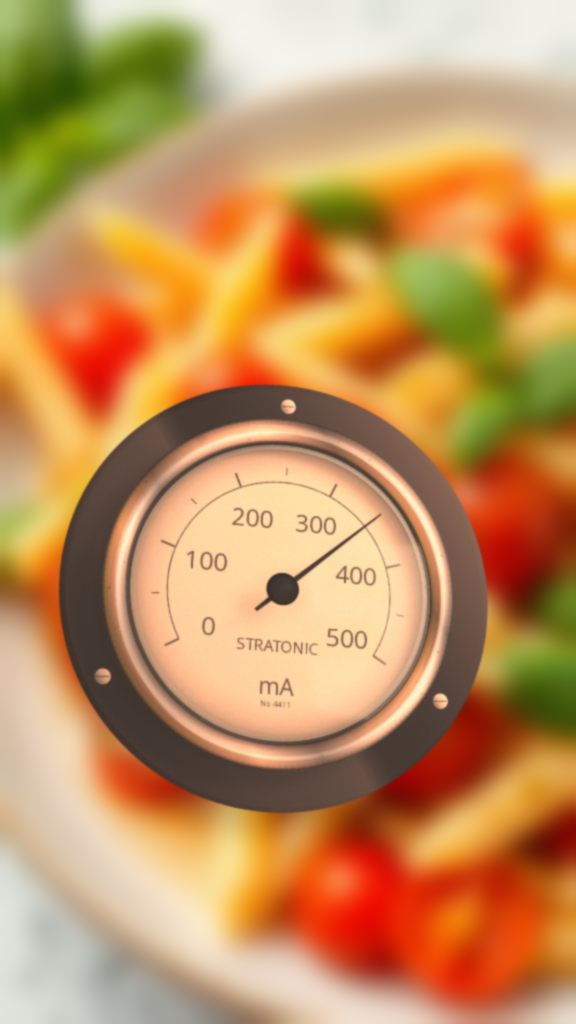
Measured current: 350 mA
